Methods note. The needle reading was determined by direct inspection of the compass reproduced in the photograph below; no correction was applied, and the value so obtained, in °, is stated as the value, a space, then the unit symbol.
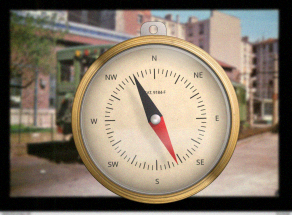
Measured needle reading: 155 °
